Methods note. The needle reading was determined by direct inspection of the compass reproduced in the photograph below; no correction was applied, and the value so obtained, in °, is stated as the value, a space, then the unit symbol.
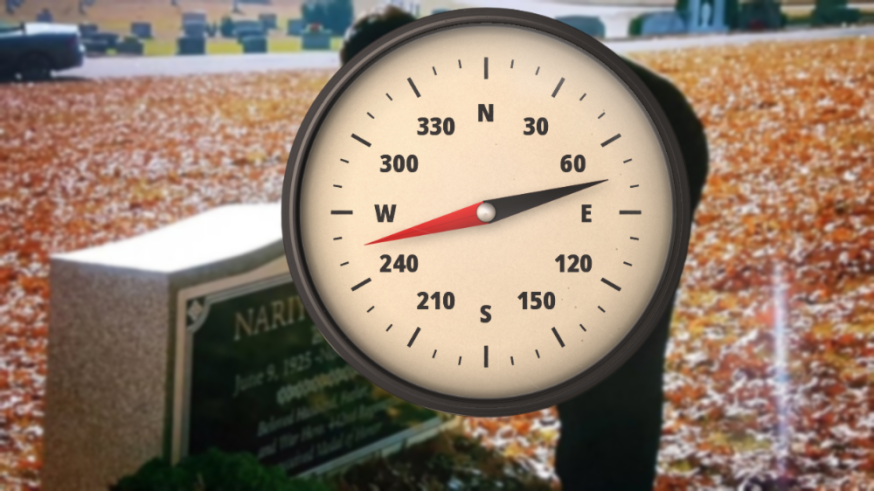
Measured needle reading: 255 °
